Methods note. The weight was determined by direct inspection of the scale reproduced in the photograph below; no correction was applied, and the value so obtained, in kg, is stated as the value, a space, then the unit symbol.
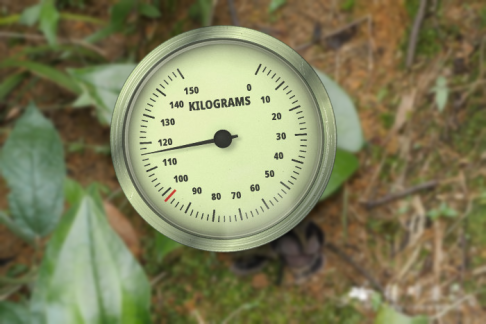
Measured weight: 116 kg
